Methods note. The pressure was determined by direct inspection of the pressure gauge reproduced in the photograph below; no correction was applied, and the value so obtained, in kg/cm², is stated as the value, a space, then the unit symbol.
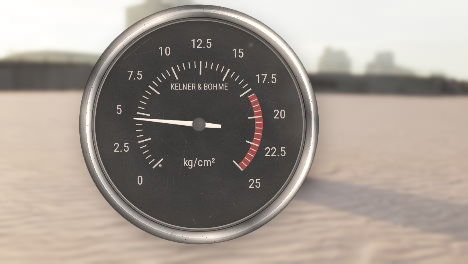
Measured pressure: 4.5 kg/cm²
